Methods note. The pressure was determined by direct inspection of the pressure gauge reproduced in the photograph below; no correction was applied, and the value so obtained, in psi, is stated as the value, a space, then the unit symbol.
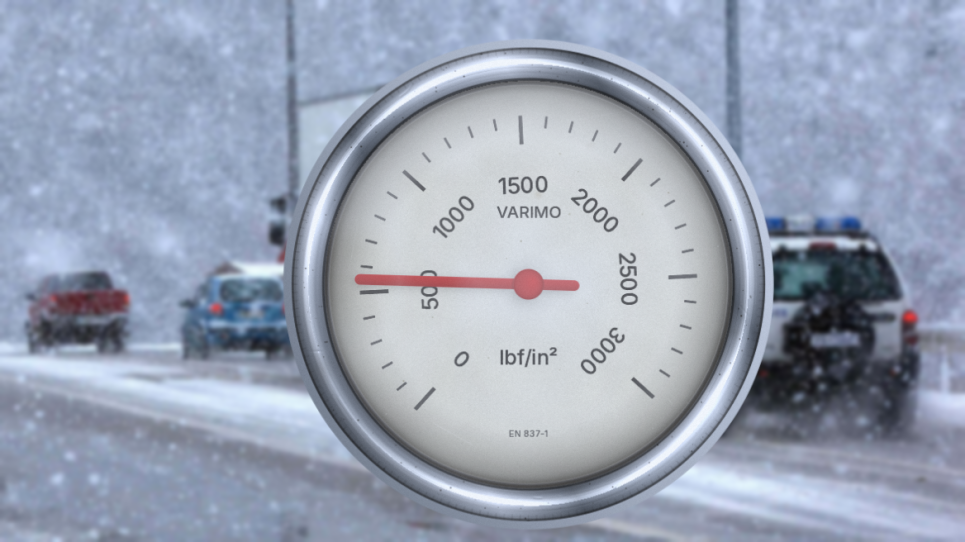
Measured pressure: 550 psi
